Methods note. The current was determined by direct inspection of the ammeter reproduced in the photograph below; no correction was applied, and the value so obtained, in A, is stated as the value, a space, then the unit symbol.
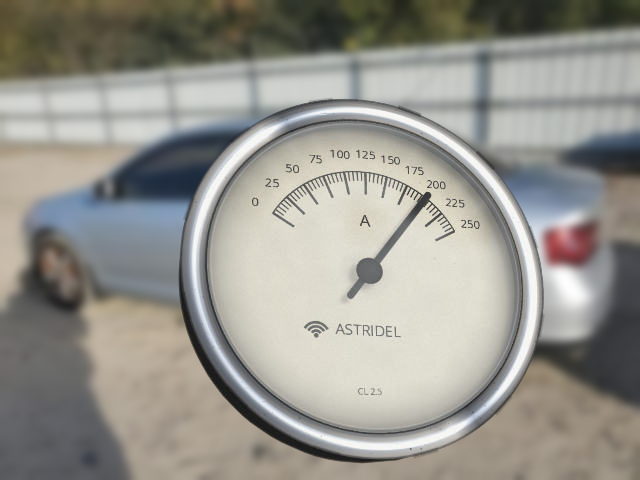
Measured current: 200 A
